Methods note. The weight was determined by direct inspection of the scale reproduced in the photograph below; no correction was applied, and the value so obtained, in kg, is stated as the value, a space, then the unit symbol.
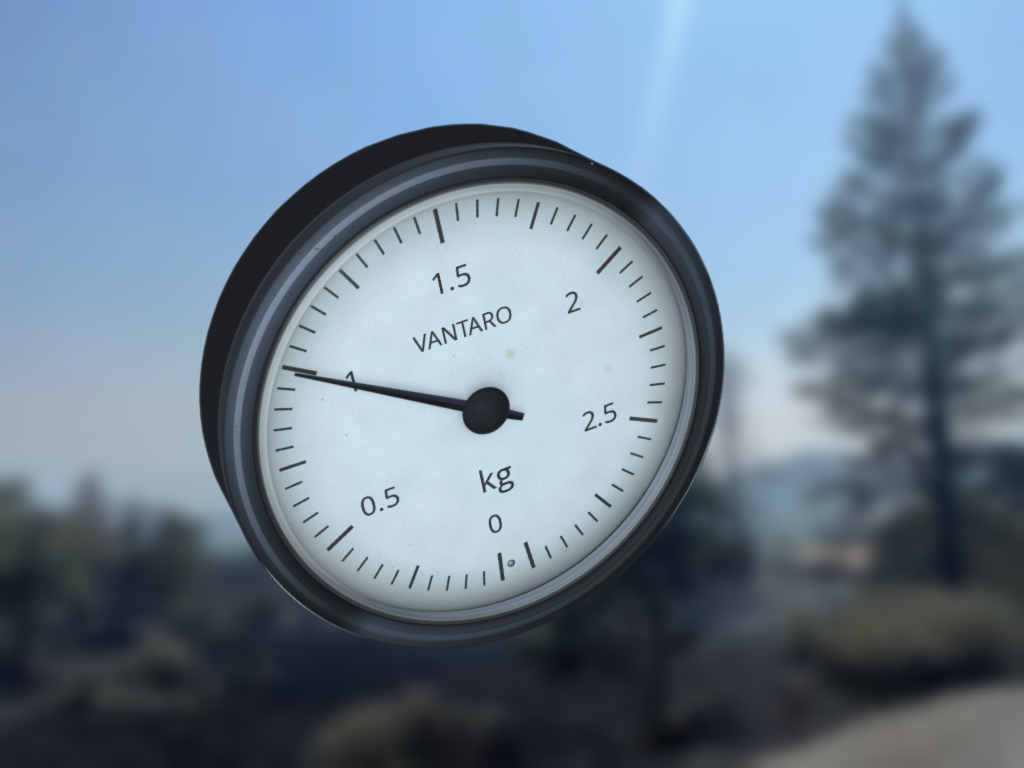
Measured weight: 1 kg
